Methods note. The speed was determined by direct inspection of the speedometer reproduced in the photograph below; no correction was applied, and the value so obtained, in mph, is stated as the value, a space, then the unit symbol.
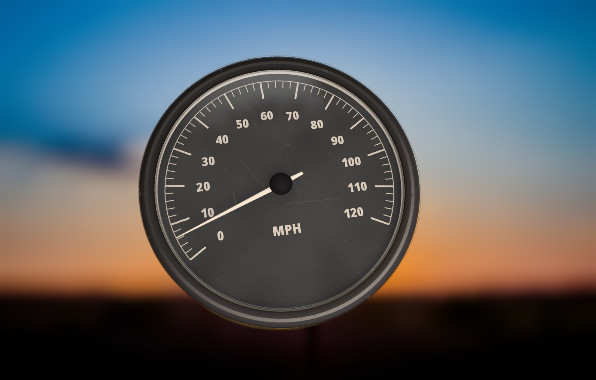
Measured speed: 6 mph
